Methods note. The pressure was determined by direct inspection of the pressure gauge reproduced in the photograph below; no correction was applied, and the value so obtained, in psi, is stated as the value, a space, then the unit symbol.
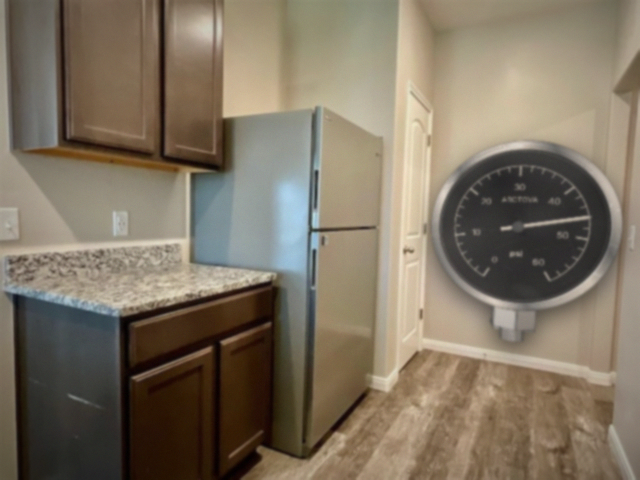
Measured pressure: 46 psi
